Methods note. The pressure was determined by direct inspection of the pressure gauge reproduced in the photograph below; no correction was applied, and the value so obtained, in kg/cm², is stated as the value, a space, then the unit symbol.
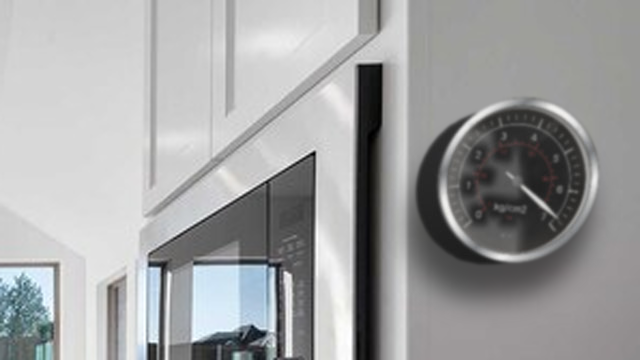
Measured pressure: 6.8 kg/cm²
